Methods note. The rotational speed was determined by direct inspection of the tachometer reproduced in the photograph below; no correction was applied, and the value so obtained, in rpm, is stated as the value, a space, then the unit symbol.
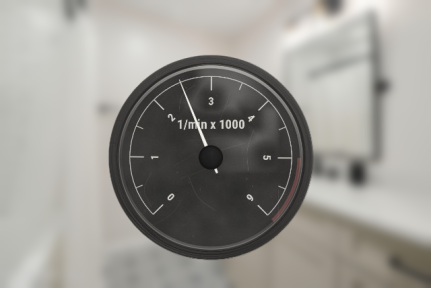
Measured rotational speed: 2500 rpm
